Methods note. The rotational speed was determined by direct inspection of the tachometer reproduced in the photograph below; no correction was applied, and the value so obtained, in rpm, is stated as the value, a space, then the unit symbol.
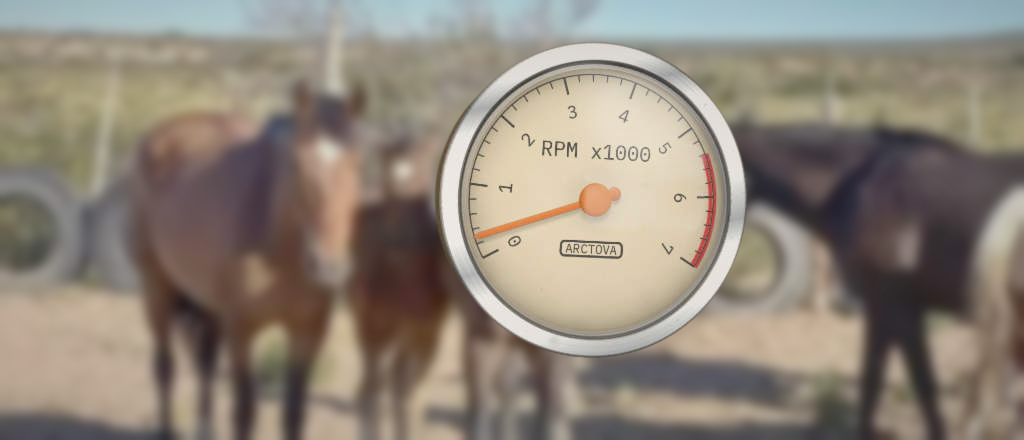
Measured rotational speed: 300 rpm
